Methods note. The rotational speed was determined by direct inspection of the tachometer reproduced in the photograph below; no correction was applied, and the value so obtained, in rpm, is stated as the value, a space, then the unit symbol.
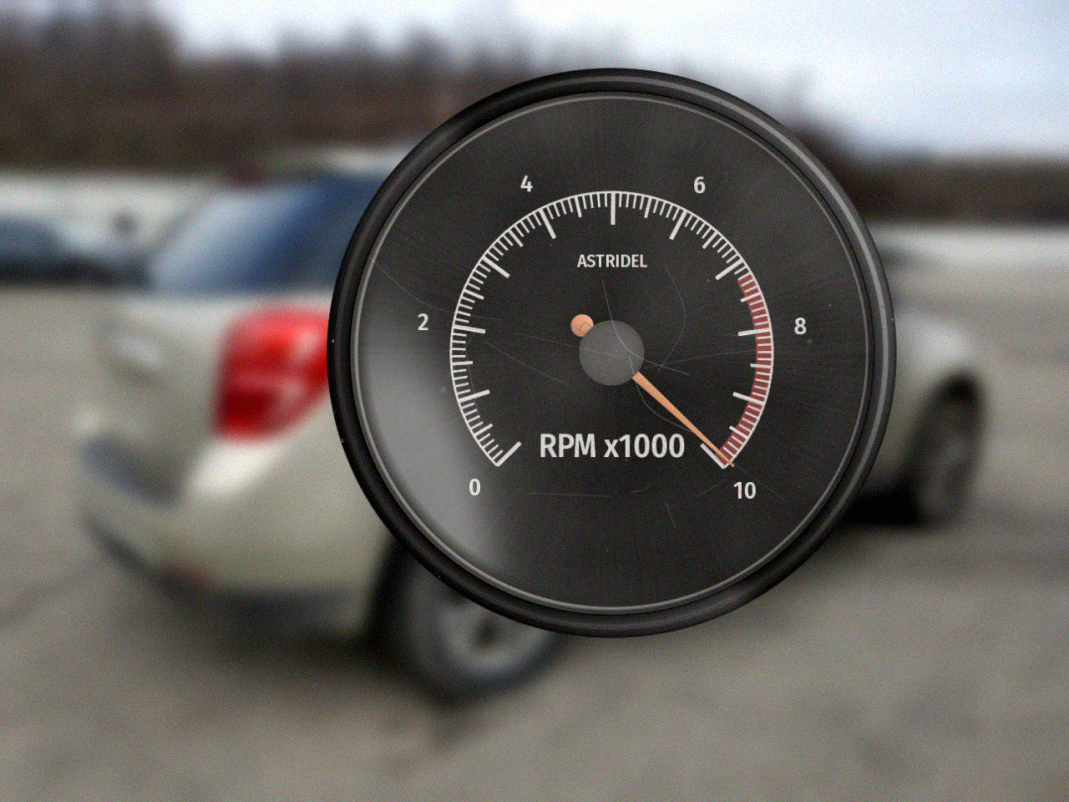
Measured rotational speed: 9900 rpm
